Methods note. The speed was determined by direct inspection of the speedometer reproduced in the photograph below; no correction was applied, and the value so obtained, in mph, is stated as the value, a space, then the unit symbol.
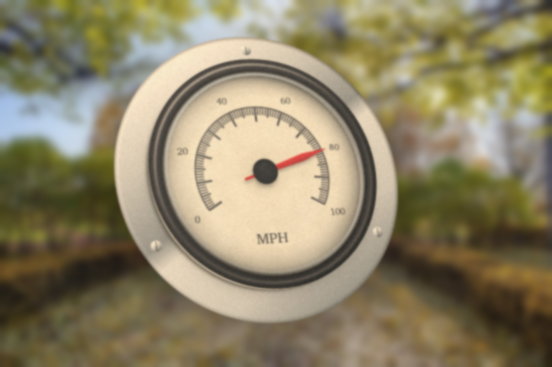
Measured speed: 80 mph
